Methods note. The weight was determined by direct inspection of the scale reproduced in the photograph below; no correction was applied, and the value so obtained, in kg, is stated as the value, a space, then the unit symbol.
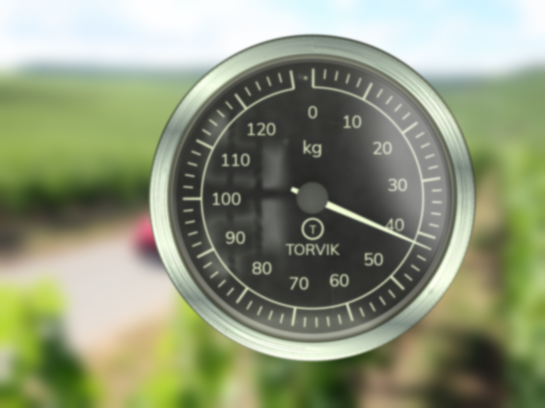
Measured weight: 42 kg
